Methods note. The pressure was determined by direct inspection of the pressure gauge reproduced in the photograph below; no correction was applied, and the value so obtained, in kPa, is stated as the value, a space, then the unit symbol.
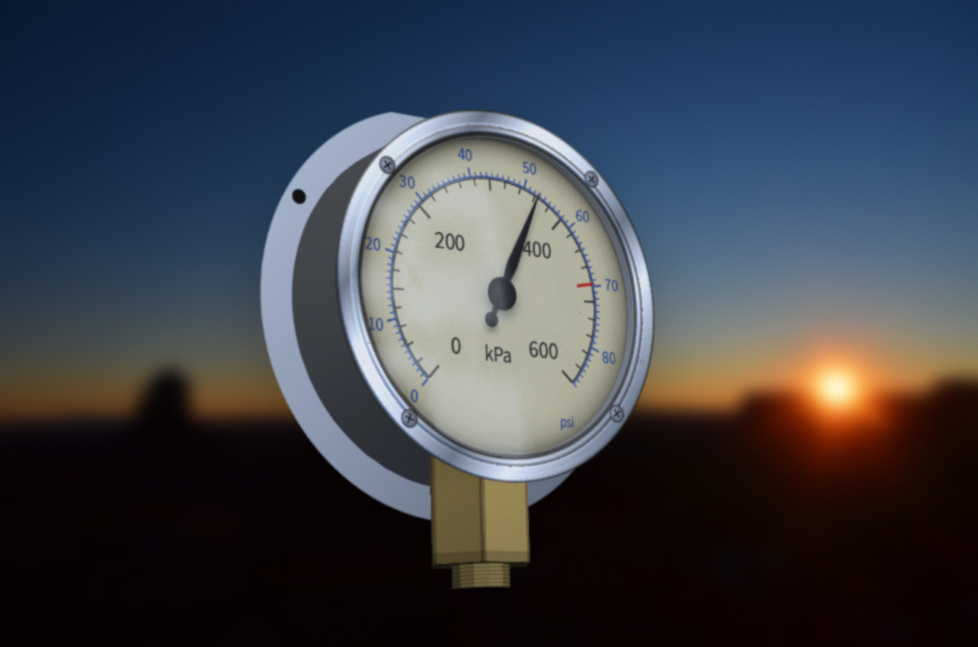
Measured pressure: 360 kPa
